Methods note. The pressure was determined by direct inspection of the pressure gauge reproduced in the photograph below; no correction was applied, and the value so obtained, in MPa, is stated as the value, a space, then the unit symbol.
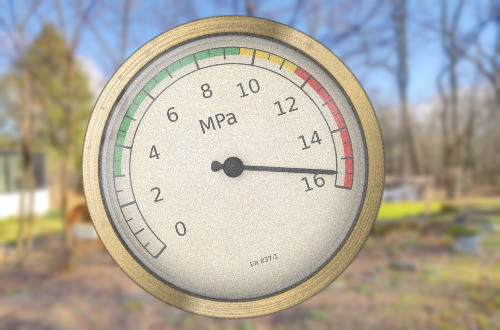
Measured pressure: 15.5 MPa
